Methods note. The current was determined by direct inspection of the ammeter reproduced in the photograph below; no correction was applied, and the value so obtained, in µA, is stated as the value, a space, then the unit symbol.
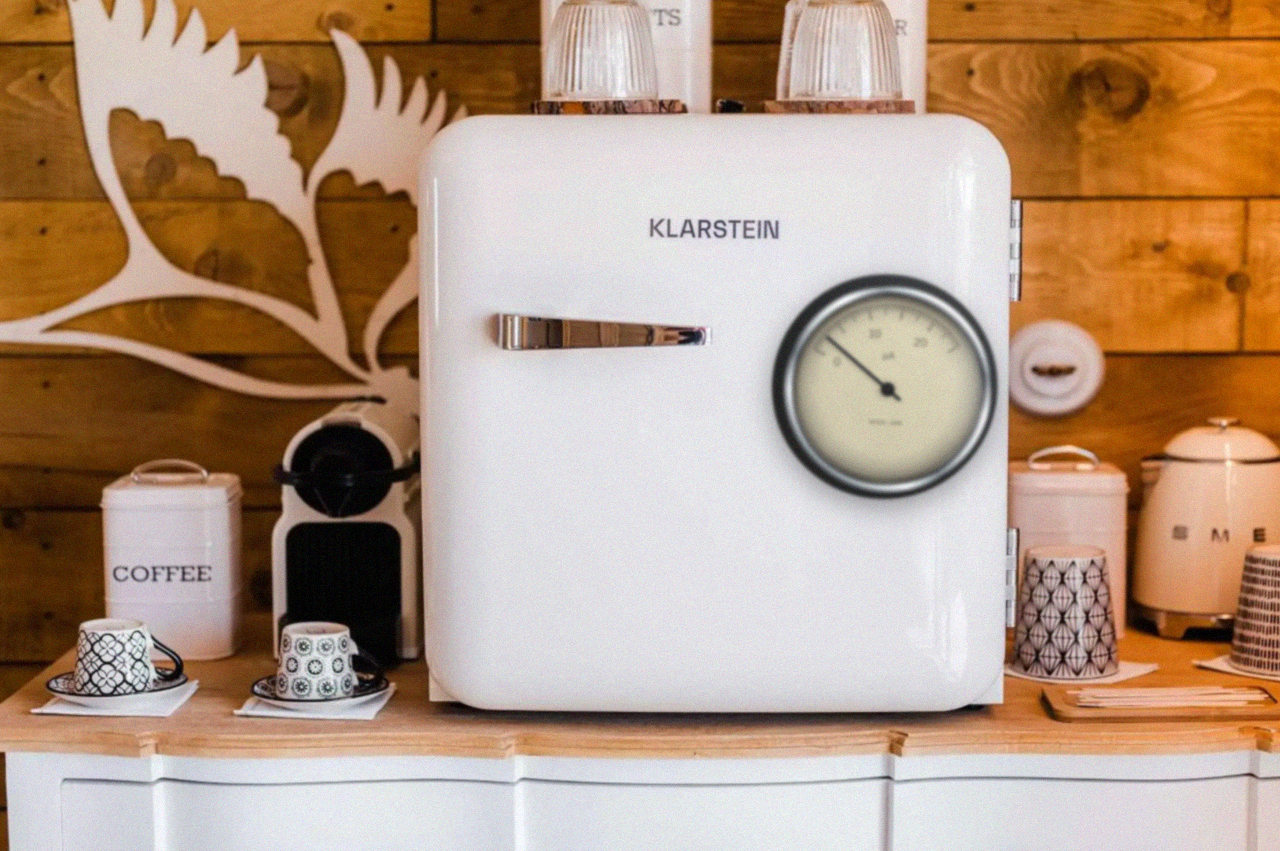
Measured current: 2.5 µA
